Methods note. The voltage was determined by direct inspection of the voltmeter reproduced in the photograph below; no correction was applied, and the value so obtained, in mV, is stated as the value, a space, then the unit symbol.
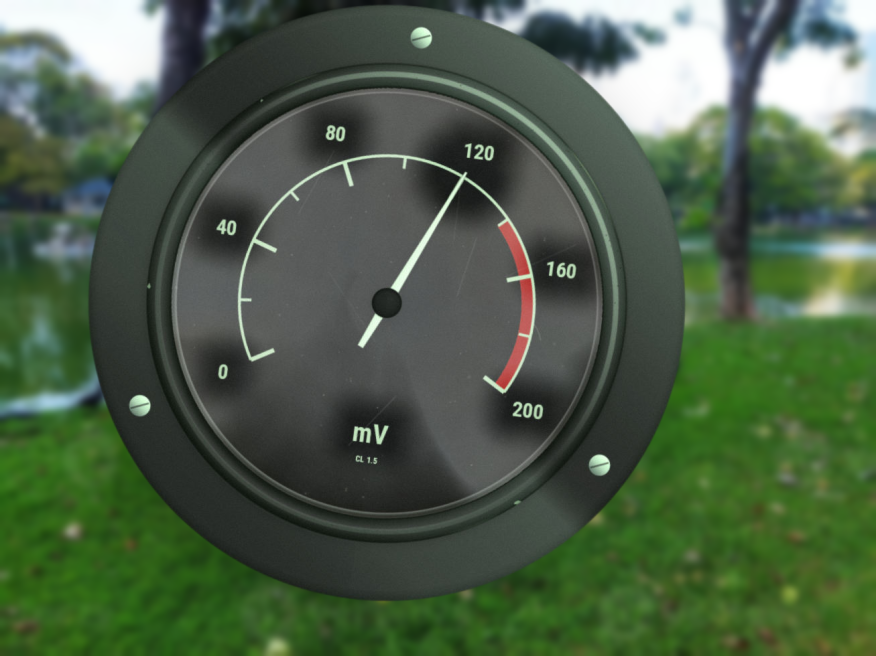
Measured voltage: 120 mV
